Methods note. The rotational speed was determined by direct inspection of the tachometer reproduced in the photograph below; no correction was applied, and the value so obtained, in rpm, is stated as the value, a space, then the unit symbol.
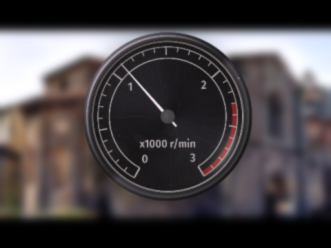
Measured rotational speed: 1100 rpm
